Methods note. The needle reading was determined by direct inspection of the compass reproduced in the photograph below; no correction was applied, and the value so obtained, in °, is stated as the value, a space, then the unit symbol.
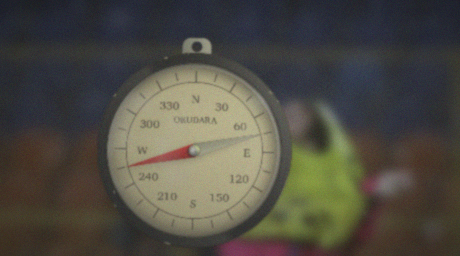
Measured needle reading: 255 °
